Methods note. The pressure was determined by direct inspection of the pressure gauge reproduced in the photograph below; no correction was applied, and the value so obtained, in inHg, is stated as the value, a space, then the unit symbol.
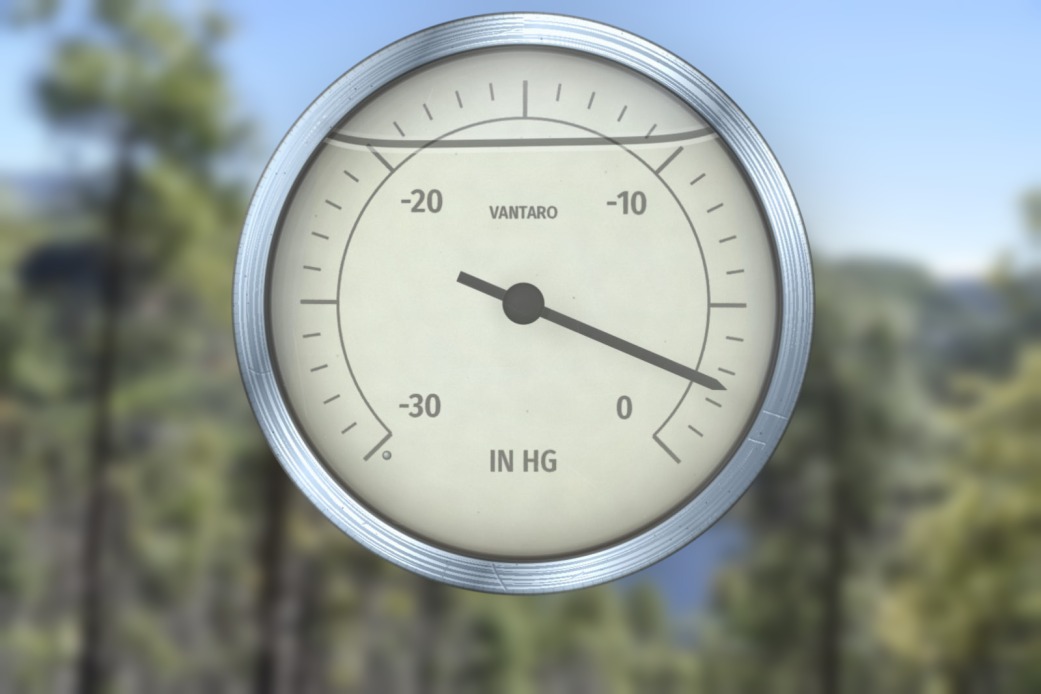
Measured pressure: -2.5 inHg
